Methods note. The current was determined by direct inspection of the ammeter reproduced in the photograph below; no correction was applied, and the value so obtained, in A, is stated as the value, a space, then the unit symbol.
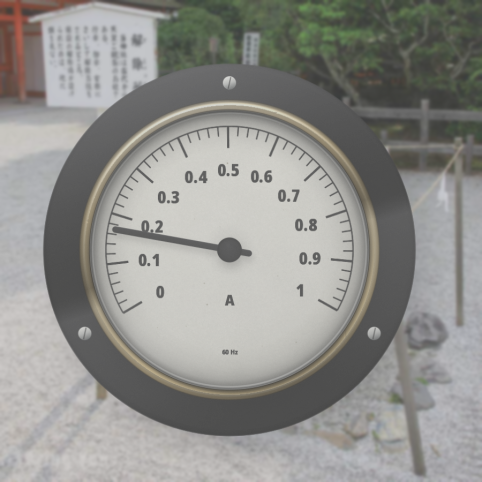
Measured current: 0.17 A
